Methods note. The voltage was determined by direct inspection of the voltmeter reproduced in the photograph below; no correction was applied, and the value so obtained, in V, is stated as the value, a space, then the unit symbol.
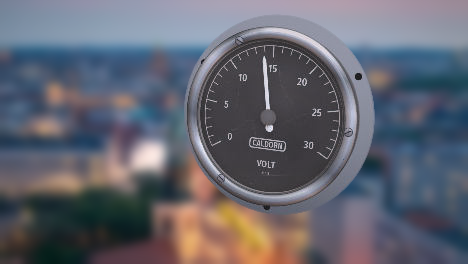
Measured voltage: 14 V
